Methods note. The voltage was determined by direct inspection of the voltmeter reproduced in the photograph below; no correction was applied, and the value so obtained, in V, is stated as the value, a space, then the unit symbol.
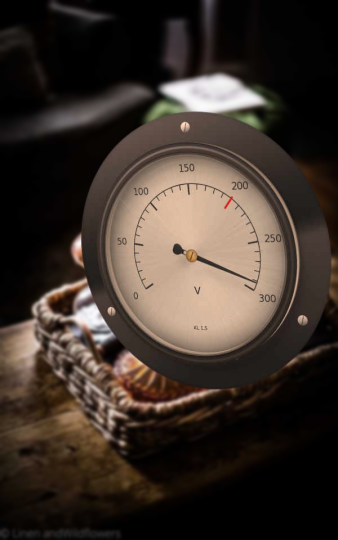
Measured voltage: 290 V
